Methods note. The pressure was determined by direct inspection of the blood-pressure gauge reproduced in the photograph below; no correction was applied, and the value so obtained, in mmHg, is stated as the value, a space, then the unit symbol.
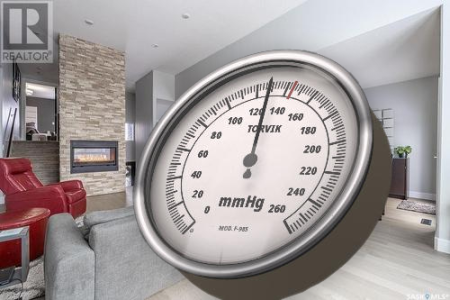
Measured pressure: 130 mmHg
